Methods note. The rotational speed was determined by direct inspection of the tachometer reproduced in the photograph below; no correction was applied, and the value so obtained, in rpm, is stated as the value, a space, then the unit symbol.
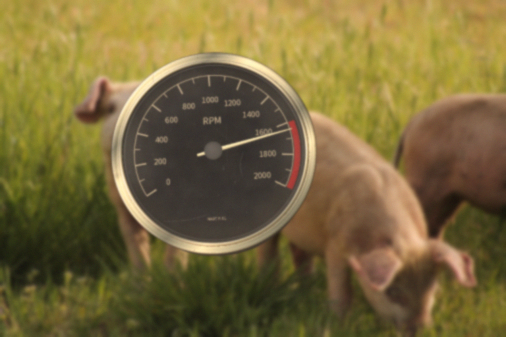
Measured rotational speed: 1650 rpm
